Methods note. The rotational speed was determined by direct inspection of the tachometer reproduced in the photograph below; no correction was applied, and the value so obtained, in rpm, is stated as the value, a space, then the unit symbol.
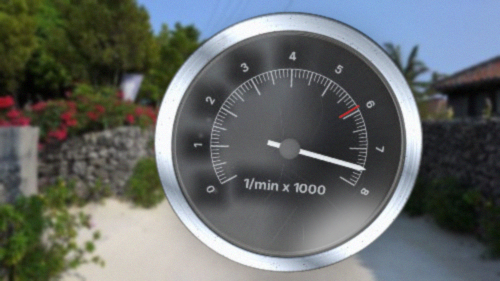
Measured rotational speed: 7500 rpm
